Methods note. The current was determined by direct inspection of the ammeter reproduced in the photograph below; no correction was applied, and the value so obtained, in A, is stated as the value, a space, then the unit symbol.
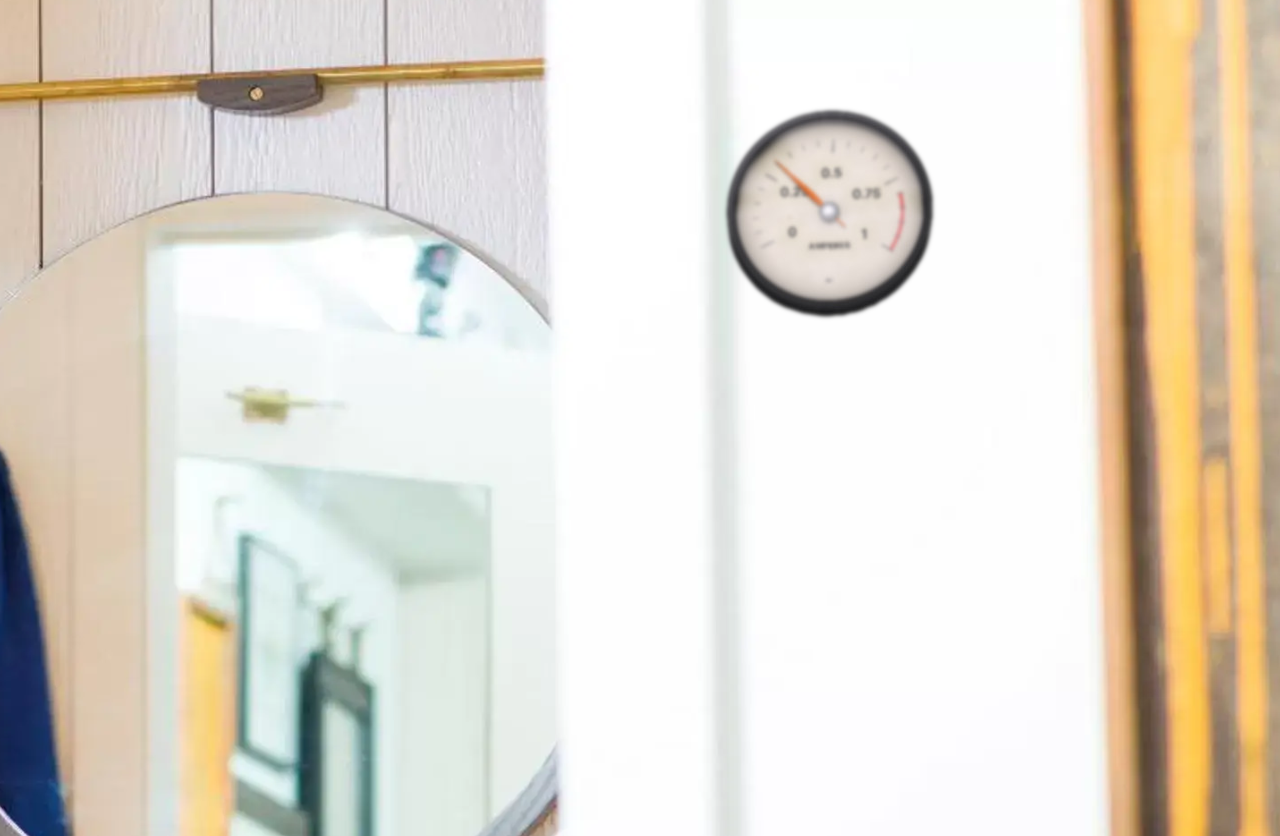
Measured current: 0.3 A
